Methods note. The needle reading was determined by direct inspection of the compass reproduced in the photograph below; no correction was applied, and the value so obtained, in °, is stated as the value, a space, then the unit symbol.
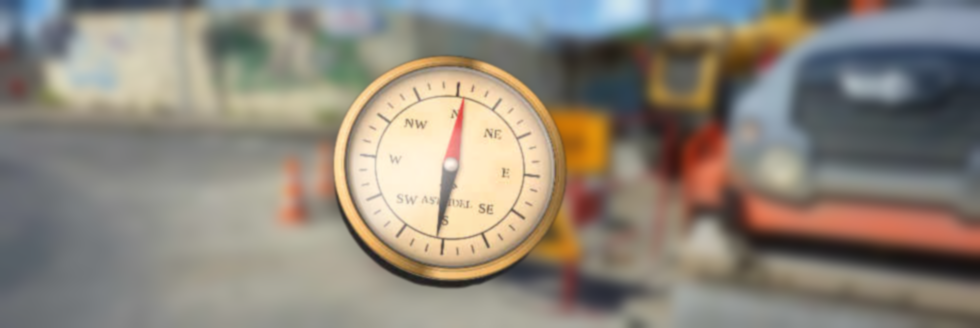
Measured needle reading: 5 °
